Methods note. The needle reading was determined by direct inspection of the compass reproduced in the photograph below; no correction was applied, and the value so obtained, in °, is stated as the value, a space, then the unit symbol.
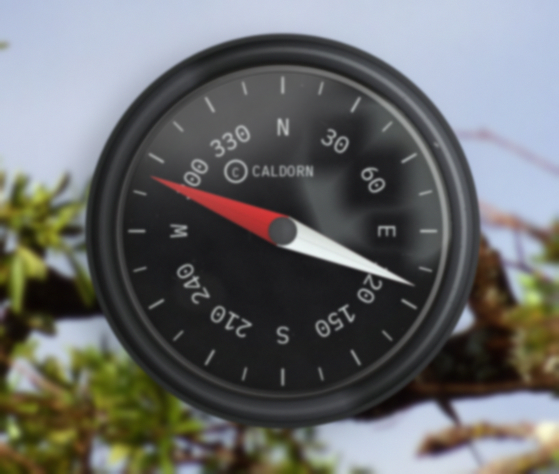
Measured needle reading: 292.5 °
